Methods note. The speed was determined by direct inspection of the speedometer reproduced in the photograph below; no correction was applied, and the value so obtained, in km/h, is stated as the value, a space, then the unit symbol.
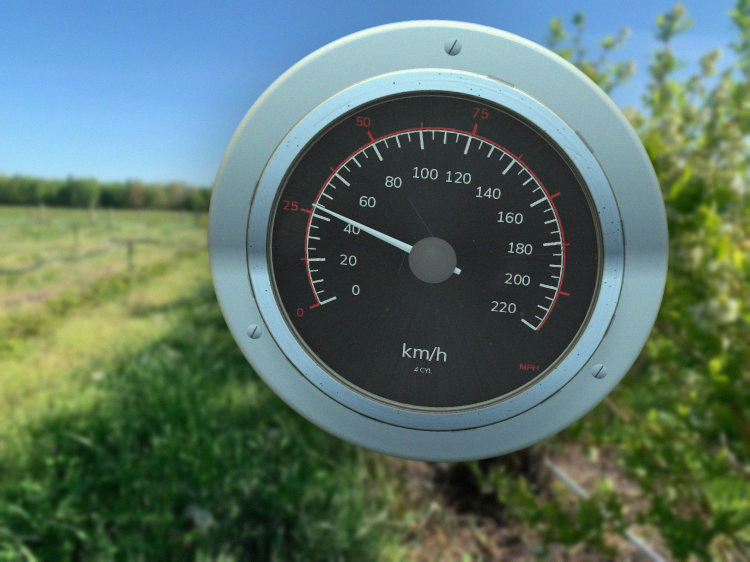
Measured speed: 45 km/h
